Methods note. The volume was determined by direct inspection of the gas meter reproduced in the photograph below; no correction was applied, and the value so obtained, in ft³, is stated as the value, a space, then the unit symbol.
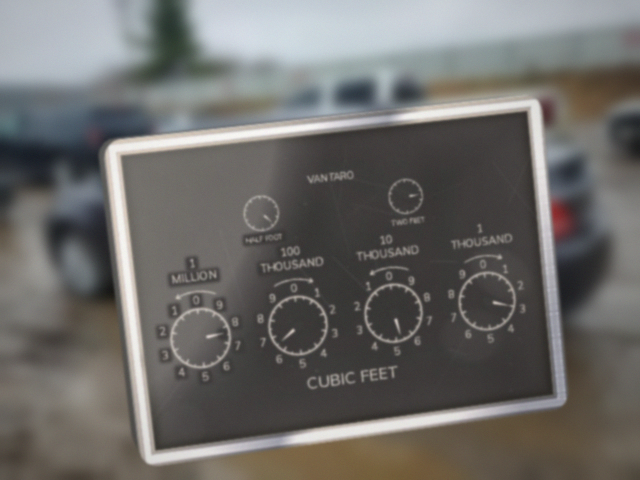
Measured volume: 765300 ft³
